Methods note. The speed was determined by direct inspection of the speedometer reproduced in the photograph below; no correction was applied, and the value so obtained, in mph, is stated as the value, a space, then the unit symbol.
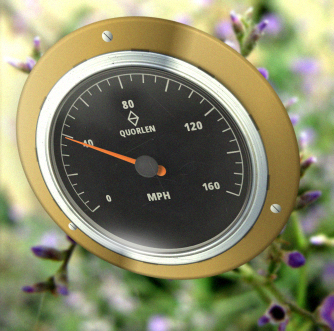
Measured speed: 40 mph
